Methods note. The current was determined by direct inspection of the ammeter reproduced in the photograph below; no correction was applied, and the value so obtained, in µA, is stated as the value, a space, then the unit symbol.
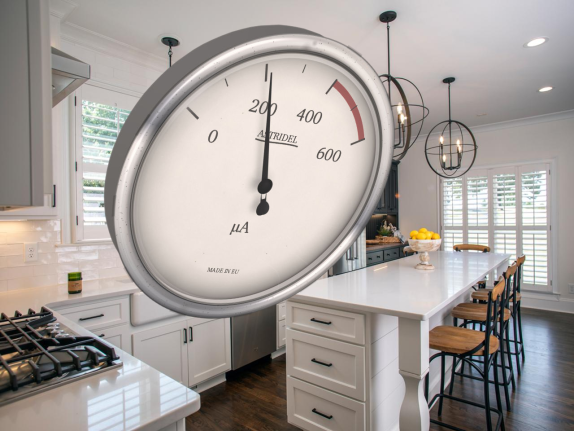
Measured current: 200 µA
